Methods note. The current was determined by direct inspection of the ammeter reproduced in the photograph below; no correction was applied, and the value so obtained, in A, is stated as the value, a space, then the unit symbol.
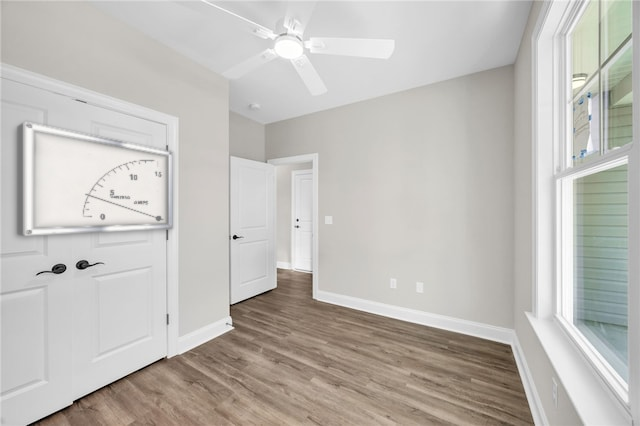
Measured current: 3 A
